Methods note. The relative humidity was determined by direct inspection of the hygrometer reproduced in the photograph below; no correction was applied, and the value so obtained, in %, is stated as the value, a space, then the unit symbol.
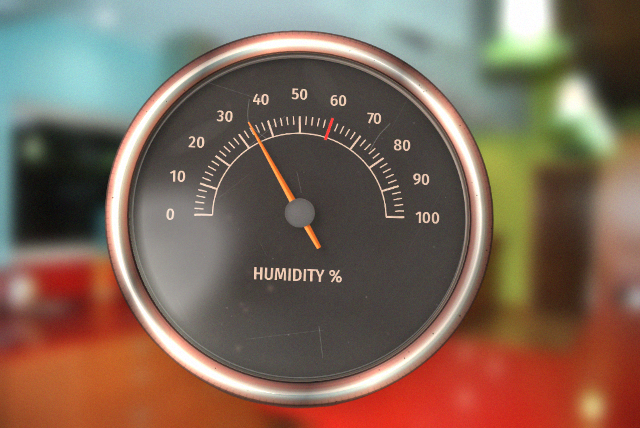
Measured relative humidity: 34 %
